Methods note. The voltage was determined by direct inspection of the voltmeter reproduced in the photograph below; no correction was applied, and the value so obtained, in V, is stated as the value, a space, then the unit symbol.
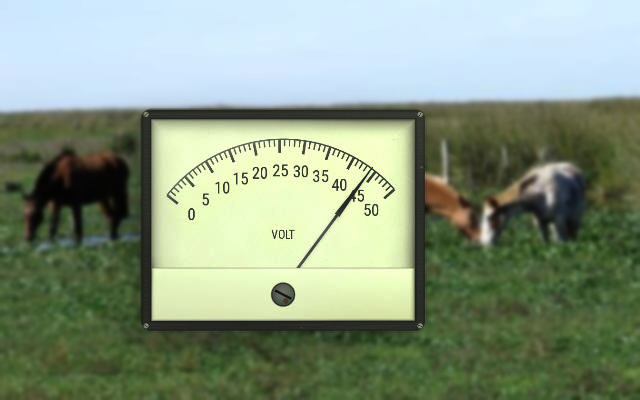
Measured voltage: 44 V
